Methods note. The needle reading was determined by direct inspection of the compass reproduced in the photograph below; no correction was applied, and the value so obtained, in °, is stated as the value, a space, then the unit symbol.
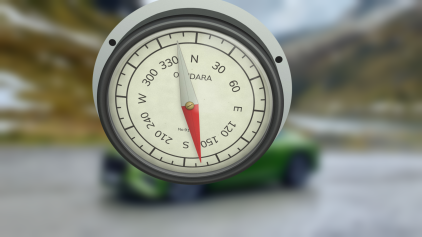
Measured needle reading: 165 °
